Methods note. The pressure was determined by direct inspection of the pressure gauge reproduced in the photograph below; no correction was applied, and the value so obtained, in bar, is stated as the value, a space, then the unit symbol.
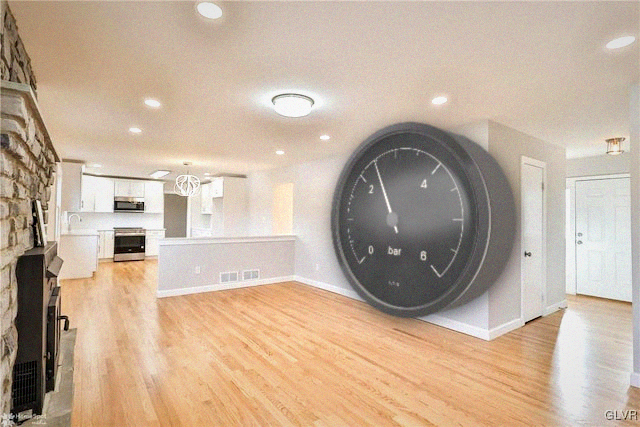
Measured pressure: 2.5 bar
